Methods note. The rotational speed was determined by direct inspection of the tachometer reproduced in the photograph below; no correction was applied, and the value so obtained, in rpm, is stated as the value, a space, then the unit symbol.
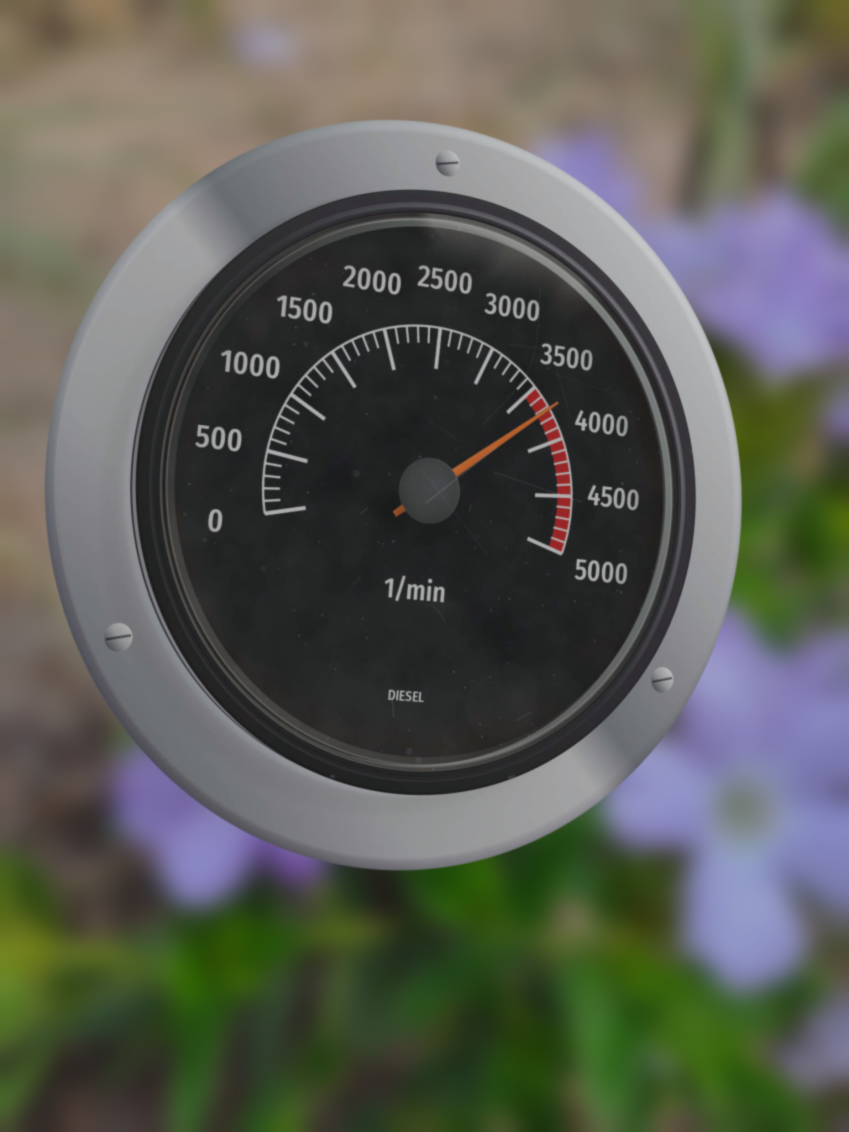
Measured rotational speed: 3700 rpm
